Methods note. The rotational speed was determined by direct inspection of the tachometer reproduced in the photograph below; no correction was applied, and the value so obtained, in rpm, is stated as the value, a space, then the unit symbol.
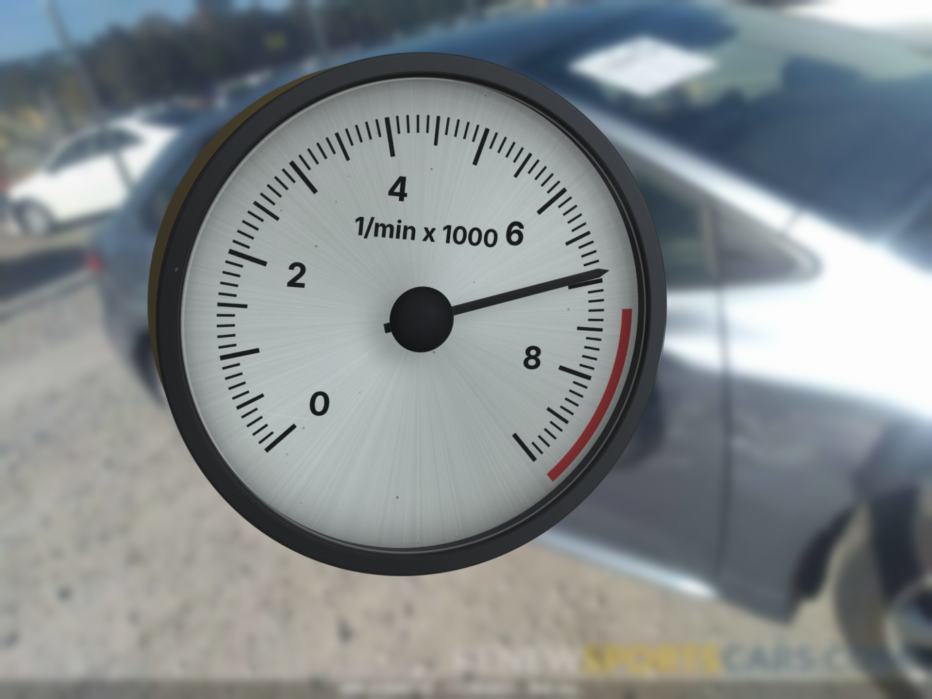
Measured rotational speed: 6900 rpm
